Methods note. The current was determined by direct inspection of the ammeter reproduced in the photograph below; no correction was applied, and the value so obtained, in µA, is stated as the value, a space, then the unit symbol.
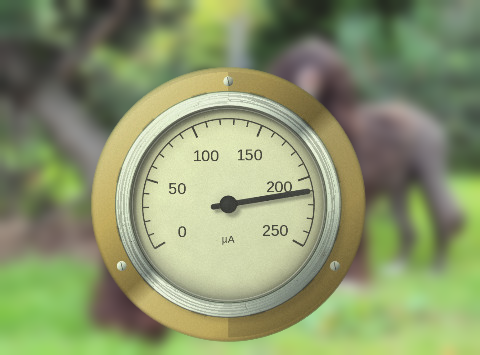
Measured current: 210 µA
